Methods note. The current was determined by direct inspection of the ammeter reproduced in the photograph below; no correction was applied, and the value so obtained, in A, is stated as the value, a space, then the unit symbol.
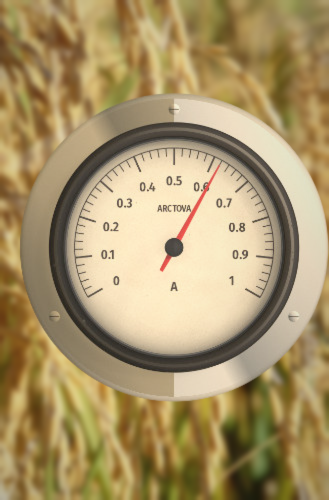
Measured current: 0.62 A
